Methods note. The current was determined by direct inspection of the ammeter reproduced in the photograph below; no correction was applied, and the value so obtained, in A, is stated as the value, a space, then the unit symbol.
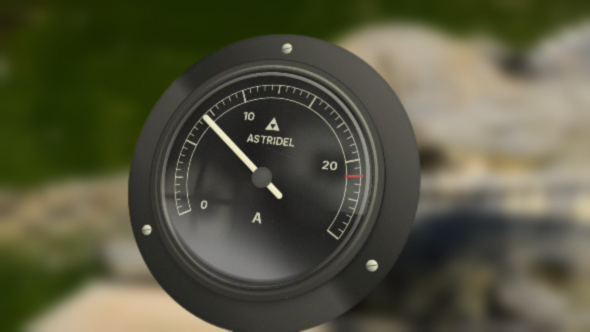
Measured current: 7 A
